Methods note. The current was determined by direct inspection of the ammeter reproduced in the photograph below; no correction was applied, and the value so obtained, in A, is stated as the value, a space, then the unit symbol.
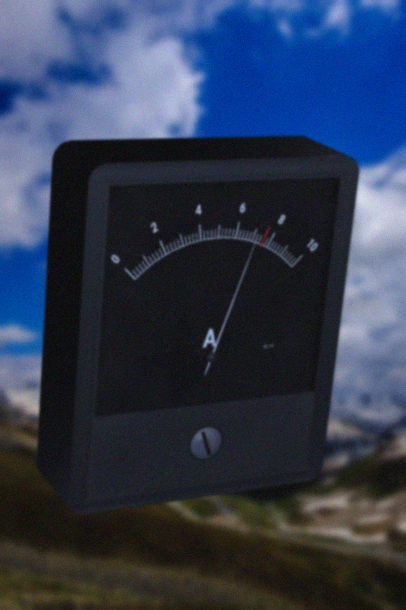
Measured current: 7 A
